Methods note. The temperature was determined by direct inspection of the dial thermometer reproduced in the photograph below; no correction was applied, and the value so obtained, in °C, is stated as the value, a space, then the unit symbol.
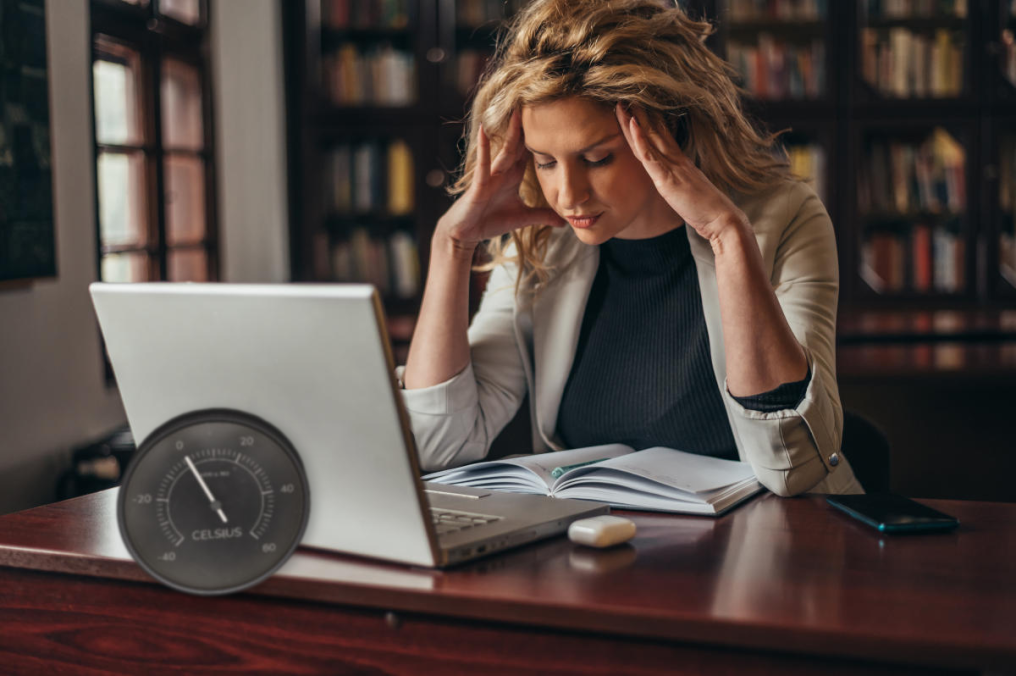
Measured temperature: 0 °C
